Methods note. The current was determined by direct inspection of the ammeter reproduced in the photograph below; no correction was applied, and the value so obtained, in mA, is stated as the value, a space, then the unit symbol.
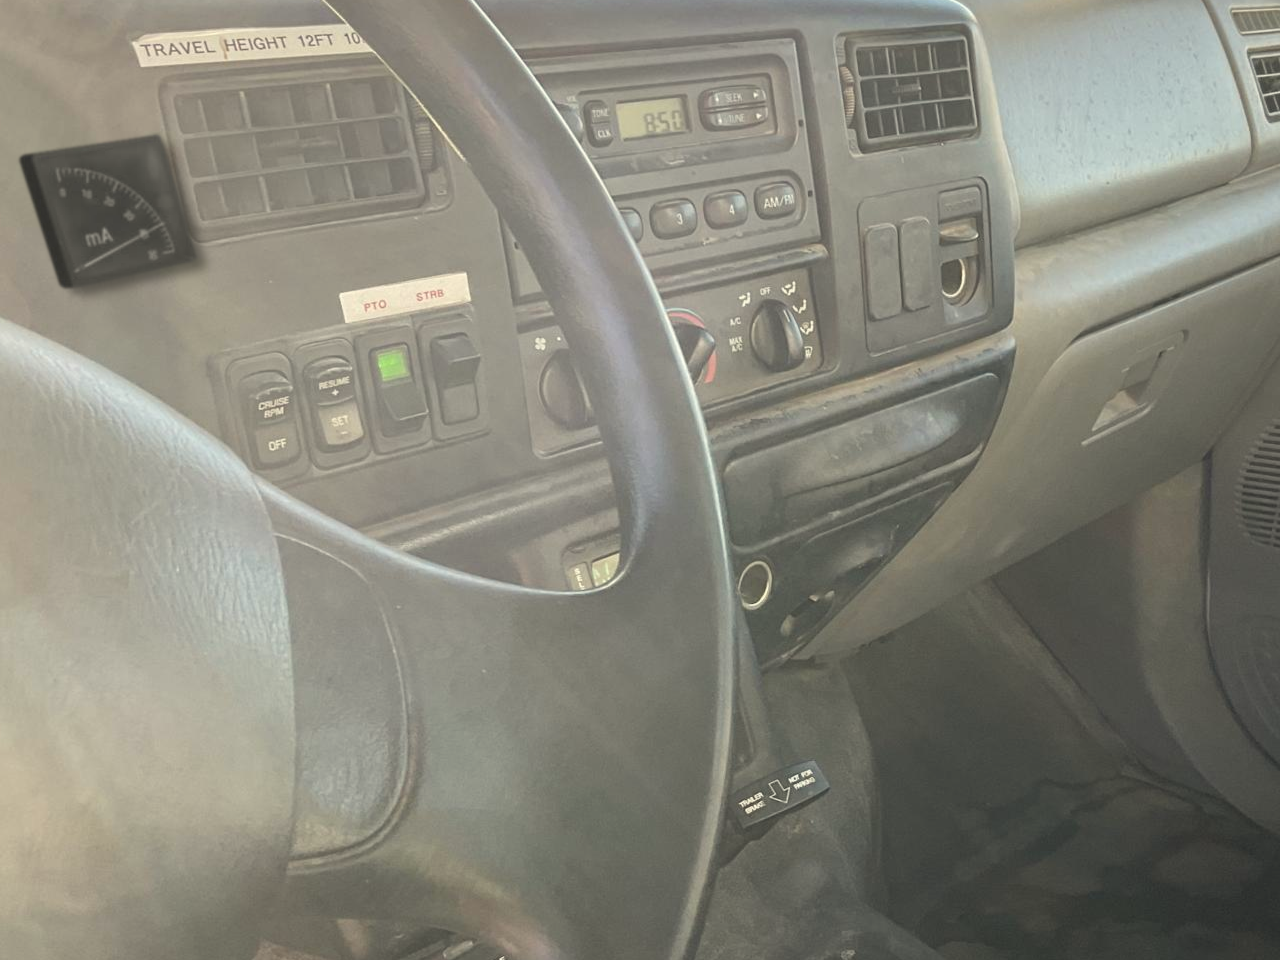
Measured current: 40 mA
